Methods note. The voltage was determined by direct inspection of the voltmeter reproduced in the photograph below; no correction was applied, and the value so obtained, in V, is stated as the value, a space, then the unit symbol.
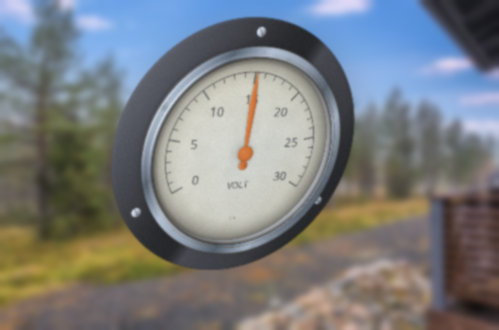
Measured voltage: 15 V
